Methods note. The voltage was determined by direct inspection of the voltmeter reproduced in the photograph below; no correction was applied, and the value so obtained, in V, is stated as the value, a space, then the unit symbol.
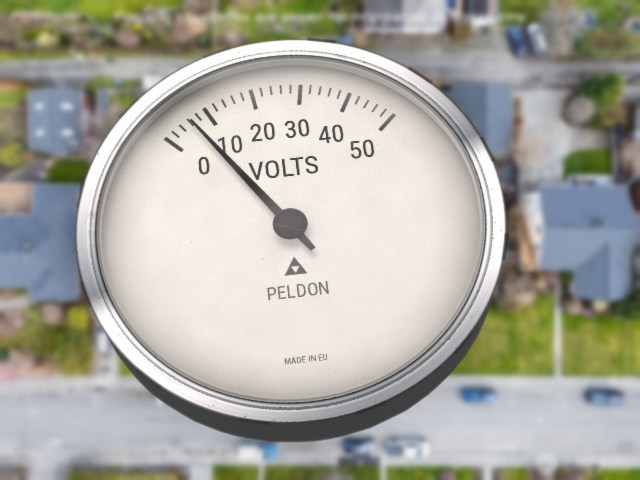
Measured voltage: 6 V
